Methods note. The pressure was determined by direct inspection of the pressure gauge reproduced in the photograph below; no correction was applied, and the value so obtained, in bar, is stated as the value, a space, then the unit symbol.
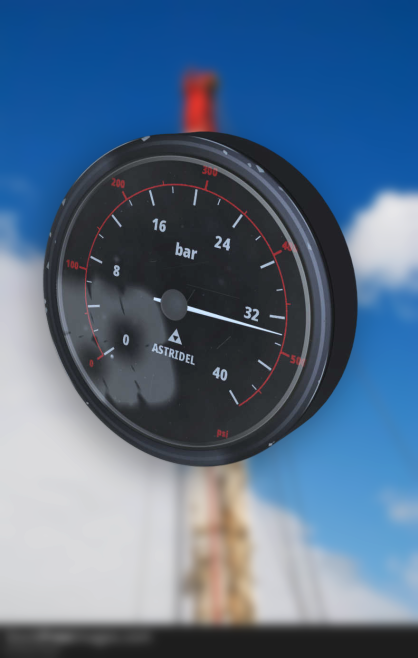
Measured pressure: 33 bar
